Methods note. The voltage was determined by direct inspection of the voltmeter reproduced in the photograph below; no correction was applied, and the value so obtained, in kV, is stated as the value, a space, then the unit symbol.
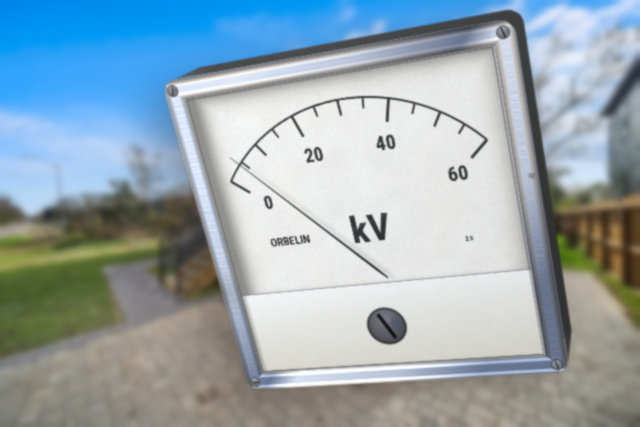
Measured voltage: 5 kV
